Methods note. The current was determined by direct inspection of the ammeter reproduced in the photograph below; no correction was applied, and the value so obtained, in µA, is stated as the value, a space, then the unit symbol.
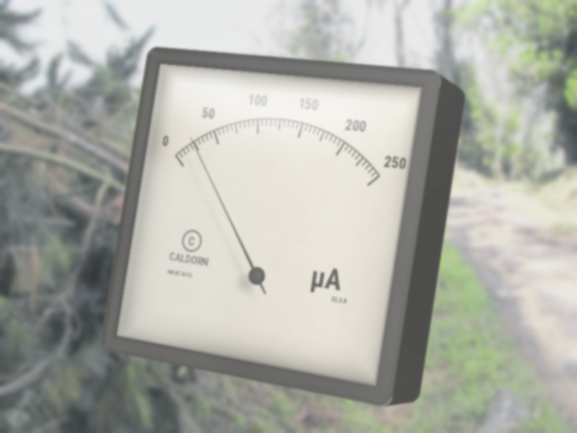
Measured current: 25 µA
